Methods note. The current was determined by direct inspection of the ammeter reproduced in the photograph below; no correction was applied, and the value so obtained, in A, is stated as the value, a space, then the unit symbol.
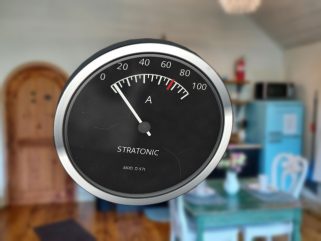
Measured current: 5 A
